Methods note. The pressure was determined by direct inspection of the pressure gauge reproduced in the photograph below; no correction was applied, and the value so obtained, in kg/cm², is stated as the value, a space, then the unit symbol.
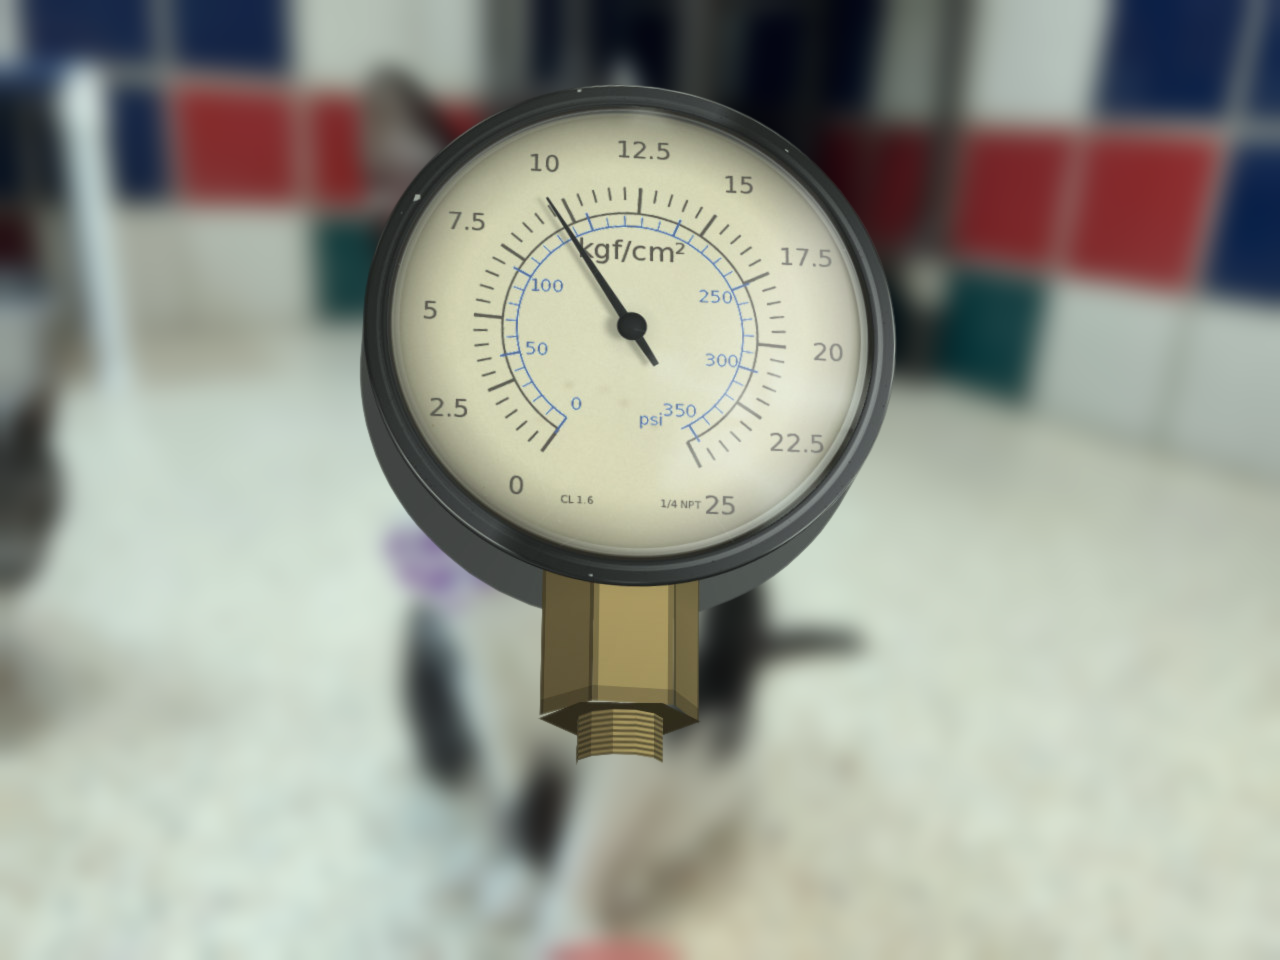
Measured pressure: 9.5 kg/cm²
